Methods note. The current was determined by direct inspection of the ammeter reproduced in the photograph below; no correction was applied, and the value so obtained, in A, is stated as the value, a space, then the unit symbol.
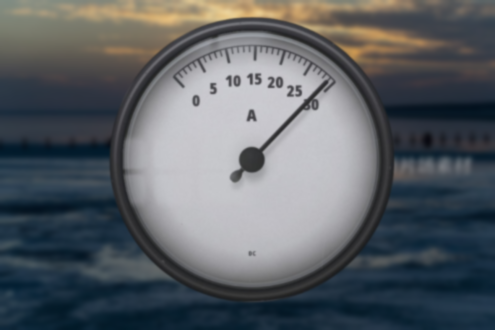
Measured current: 29 A
